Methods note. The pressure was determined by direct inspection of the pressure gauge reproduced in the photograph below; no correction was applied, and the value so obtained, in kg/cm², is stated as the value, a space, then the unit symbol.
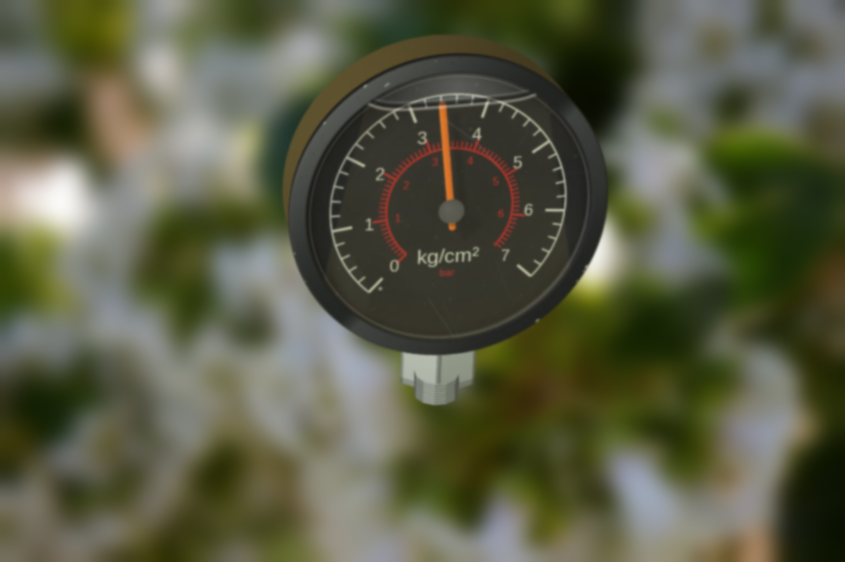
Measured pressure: 3.4 kg/cm²
